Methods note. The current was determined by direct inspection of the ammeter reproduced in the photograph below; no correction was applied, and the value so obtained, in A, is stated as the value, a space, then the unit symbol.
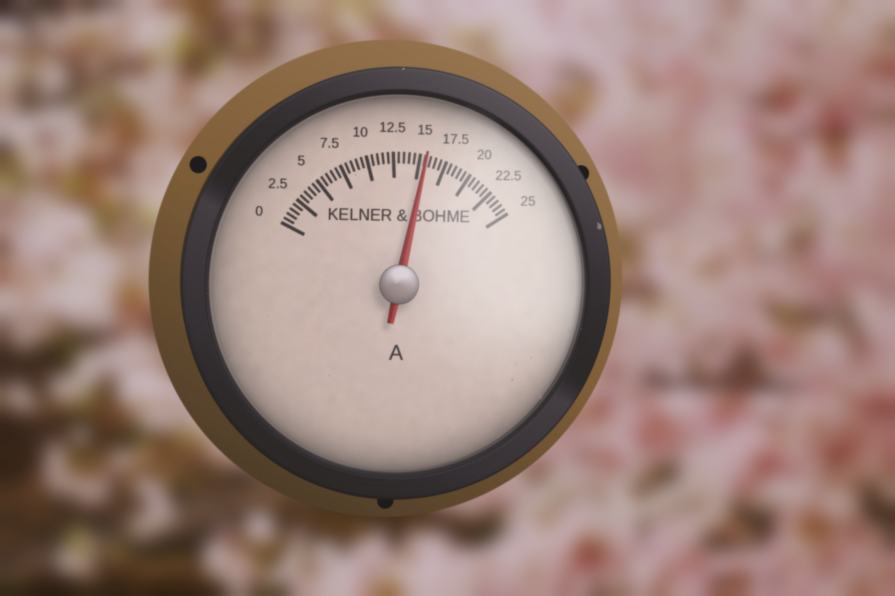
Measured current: 15.5 A
